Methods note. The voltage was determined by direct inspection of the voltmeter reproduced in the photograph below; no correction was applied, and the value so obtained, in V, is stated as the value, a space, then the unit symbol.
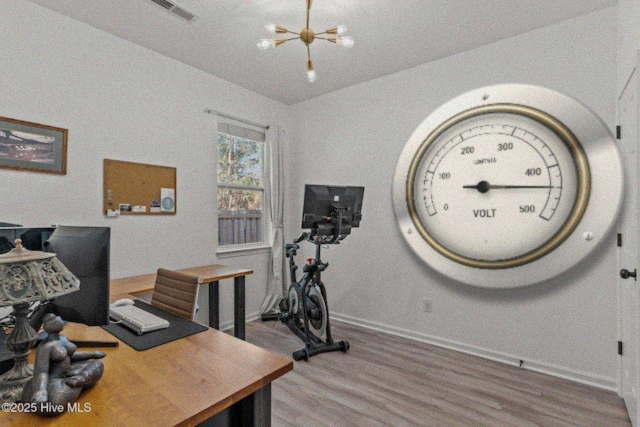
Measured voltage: 440 V
